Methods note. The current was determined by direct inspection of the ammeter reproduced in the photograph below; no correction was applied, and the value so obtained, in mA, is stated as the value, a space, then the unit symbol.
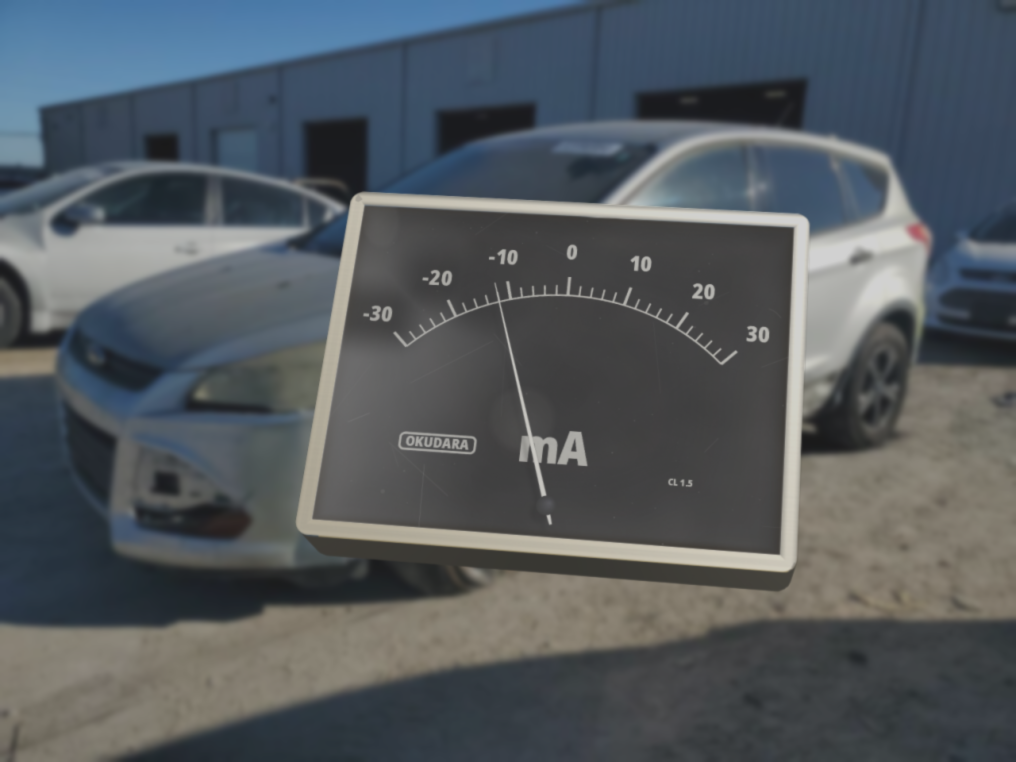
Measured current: -12 mA
